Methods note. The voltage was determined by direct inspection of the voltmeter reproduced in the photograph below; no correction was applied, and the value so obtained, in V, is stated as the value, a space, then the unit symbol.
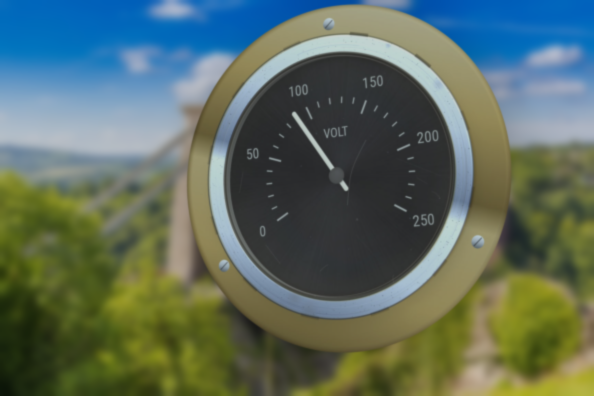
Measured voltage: 90 V
